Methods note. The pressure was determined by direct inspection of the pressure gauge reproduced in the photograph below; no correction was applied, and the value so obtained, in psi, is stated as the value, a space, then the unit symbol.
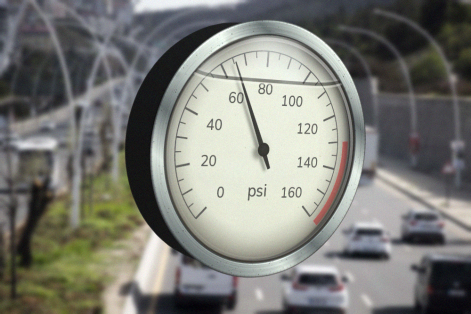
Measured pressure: 65 psi
